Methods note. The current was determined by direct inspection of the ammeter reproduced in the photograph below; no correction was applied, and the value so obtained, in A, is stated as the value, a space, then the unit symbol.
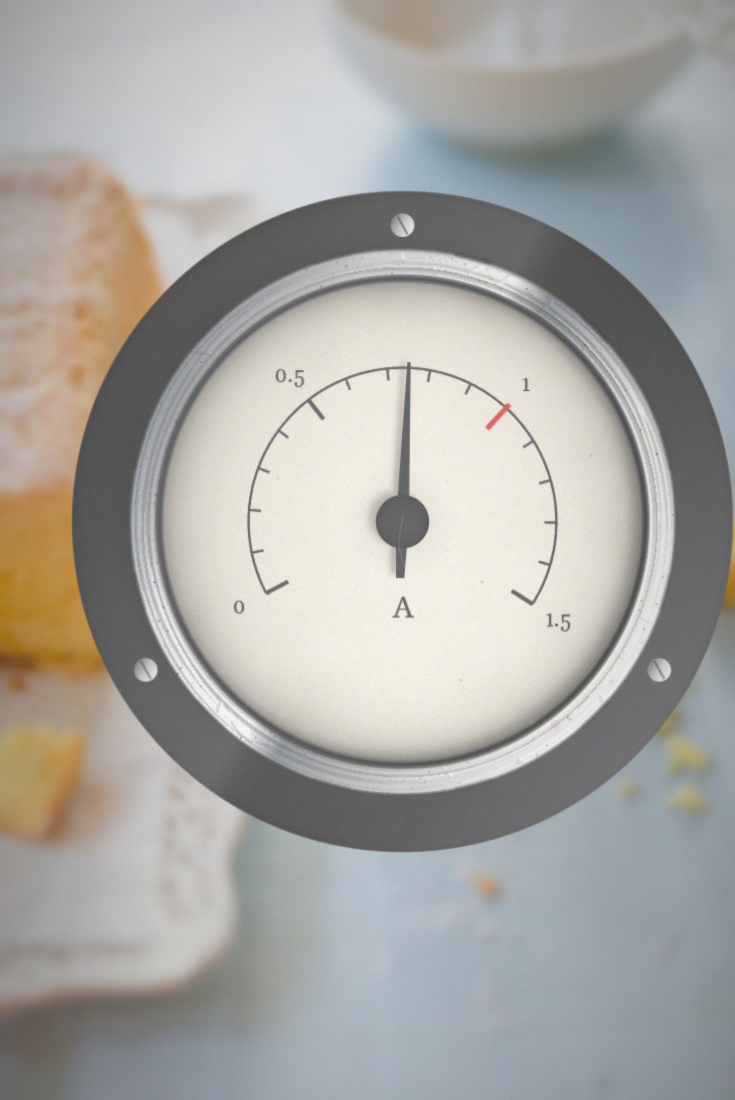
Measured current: 0.75 A
